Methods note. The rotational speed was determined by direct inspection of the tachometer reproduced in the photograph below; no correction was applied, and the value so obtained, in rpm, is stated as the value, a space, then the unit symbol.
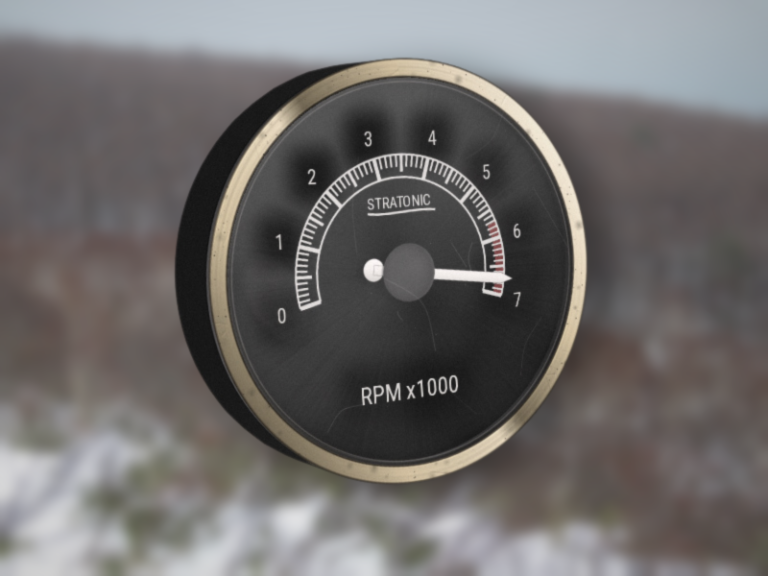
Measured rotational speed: 6700 rpm
